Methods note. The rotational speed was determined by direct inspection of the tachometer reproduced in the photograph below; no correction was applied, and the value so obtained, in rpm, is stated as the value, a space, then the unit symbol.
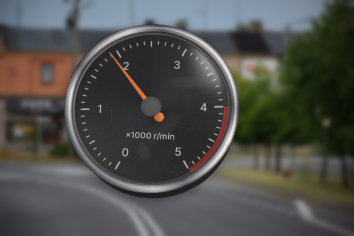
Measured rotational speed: 1900 rpm
